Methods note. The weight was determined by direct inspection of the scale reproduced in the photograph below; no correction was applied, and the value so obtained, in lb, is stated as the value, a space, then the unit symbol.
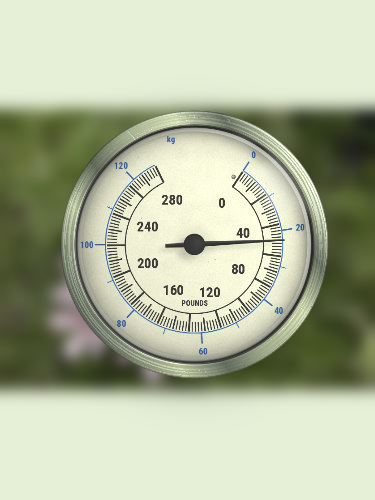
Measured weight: 50 lb
